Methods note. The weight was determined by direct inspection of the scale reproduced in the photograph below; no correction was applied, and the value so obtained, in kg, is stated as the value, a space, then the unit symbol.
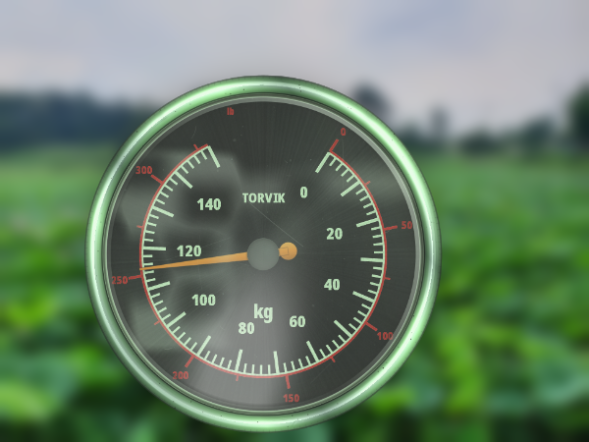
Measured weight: 115 kg
